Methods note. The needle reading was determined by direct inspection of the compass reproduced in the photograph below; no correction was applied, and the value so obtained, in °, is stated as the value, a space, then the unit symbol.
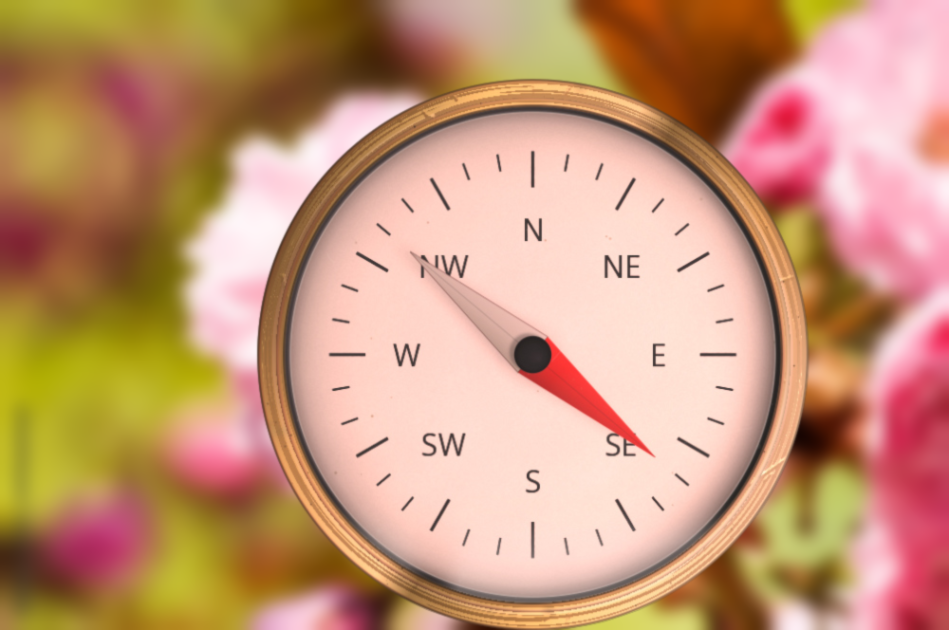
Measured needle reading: 130 °
